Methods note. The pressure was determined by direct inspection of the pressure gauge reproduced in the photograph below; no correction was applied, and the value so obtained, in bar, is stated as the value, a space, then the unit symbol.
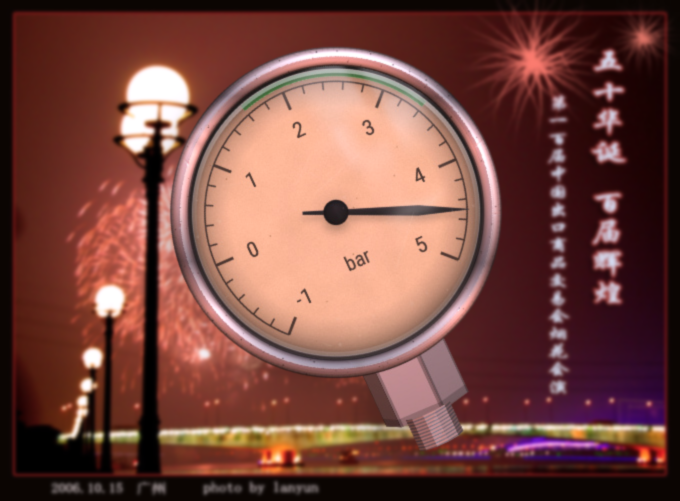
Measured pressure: 4.5 bar
